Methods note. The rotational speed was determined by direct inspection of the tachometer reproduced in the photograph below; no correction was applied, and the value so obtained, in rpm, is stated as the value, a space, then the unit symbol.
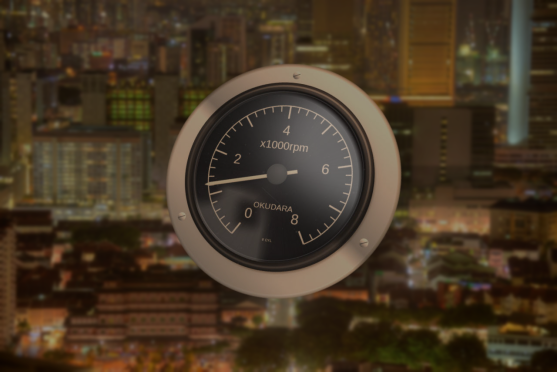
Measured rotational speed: 1200 rpm
